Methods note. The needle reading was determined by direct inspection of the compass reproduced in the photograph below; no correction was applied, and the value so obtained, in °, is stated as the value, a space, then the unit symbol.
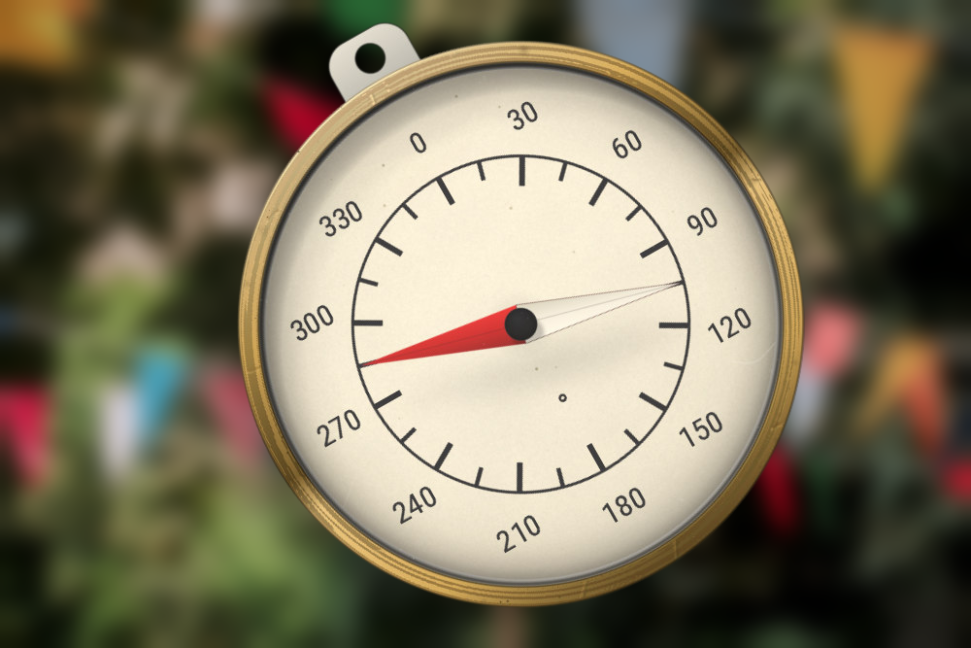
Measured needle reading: 285 °
